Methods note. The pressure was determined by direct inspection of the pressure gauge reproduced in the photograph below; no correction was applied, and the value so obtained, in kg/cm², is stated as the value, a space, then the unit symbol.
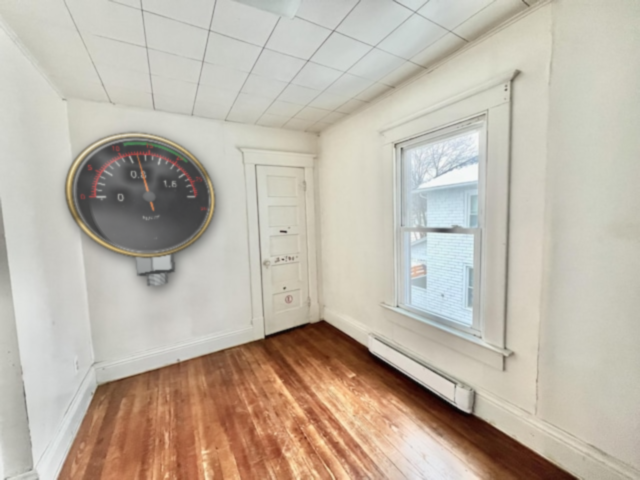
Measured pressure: 0.9 kg/cm²
